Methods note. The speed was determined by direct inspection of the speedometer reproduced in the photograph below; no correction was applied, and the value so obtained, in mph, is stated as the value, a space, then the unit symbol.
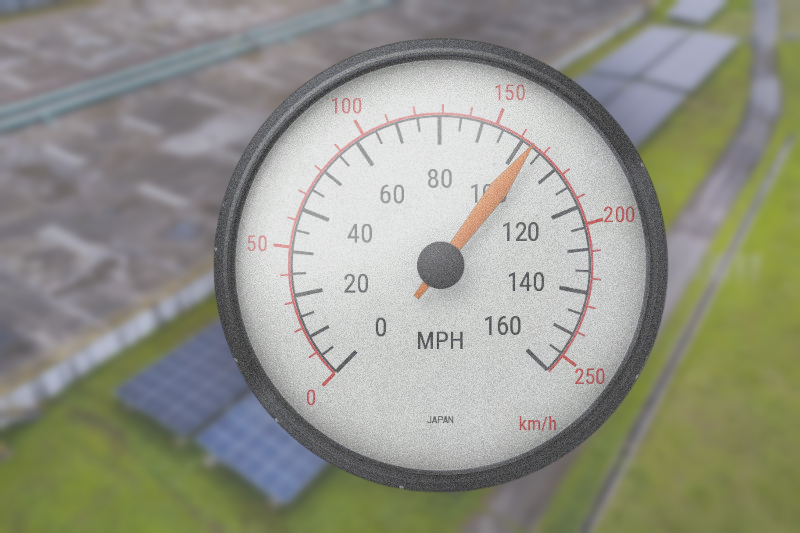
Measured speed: 102.5 mph
